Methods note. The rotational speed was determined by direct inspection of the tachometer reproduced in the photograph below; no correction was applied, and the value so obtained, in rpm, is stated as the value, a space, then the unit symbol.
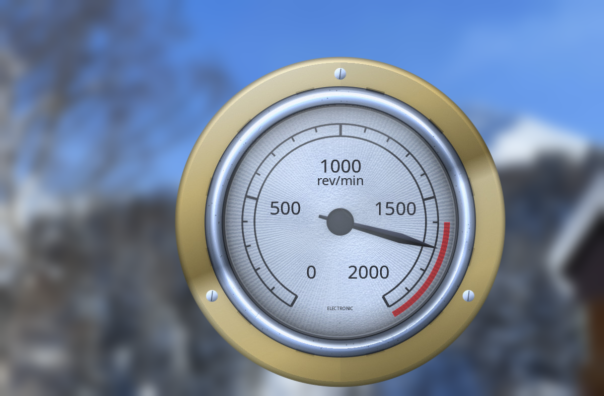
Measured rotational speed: 1700 rpm
